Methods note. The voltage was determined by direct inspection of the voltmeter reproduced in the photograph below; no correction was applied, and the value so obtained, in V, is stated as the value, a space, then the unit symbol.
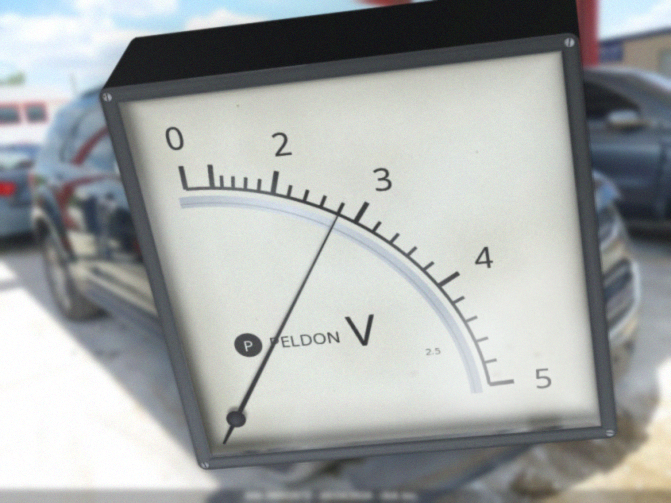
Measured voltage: 2.8 V
